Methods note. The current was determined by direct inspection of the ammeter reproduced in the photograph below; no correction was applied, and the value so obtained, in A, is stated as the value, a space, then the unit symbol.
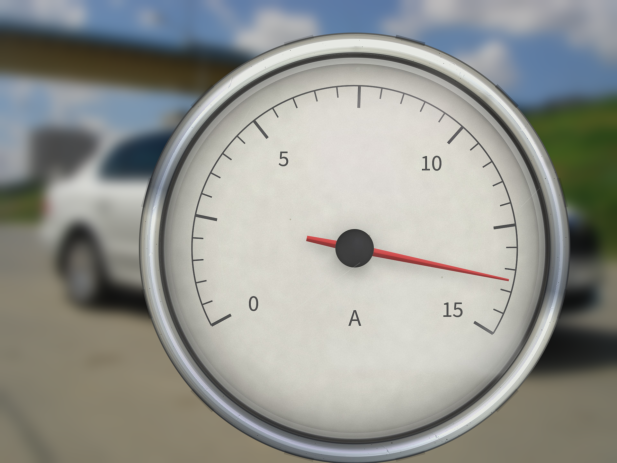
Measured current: 13.75 A
